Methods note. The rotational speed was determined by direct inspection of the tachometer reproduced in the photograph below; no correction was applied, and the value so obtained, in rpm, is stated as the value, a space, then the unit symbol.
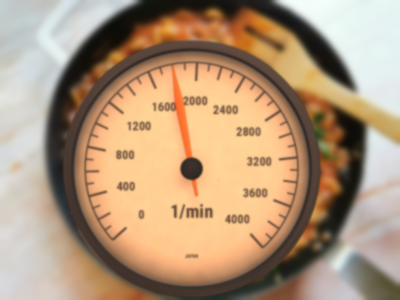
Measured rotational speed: 1800 rpm
